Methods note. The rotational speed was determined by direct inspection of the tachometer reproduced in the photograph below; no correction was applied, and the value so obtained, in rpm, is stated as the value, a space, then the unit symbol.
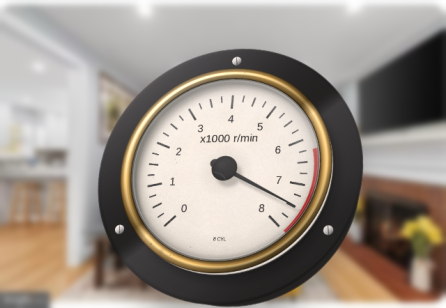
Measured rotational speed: 7500 rpm
